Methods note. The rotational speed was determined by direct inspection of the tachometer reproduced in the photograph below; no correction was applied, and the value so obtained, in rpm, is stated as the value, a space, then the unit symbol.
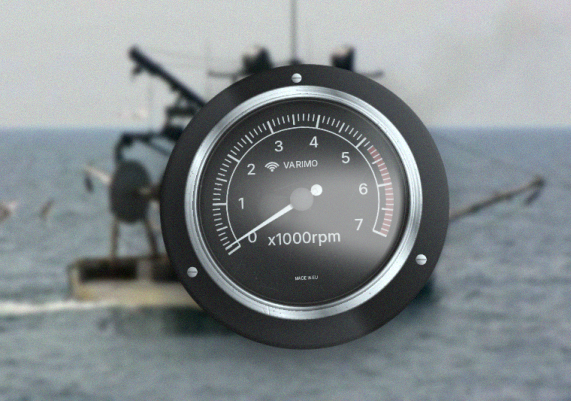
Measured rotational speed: 100 rpm
